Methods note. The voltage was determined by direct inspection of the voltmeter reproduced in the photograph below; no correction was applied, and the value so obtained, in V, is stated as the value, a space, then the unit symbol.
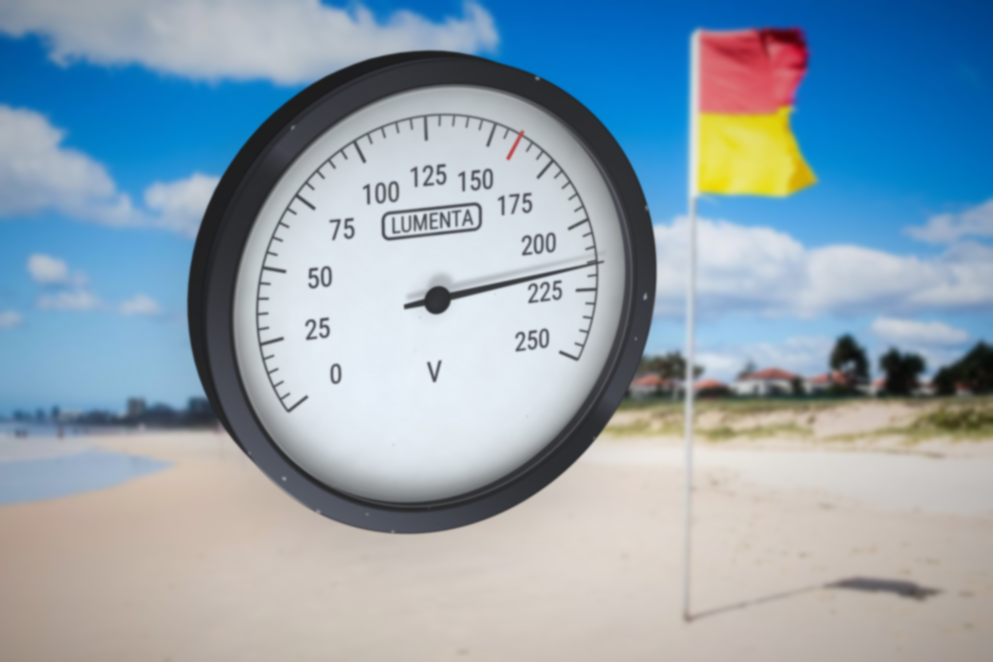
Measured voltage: 215 V
